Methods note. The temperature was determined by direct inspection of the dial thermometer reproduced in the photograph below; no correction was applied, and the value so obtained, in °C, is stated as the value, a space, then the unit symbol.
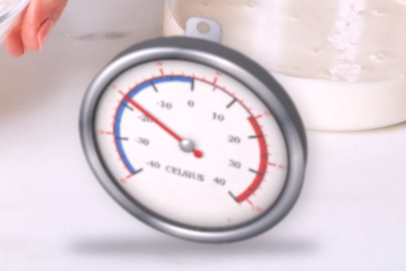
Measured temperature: -17.5 °C
